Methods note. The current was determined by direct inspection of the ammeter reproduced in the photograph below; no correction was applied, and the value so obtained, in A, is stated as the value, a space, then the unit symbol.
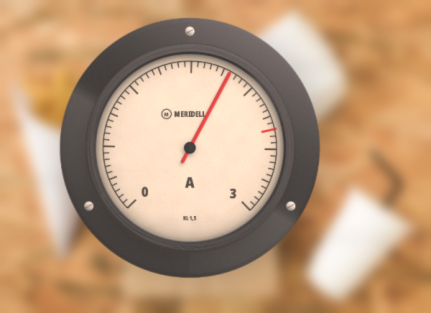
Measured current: 1.8 A
